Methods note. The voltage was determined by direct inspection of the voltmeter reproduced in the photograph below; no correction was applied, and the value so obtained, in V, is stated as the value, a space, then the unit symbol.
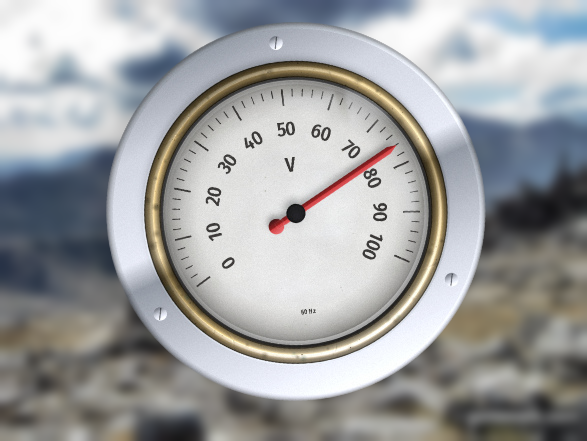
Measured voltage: 76 V
